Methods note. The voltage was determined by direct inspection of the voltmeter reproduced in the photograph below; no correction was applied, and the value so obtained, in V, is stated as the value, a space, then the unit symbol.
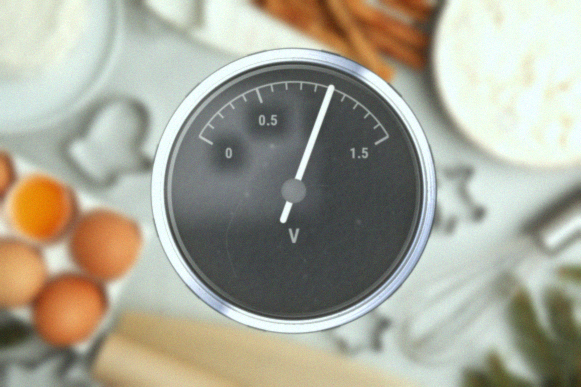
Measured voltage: 1 V
